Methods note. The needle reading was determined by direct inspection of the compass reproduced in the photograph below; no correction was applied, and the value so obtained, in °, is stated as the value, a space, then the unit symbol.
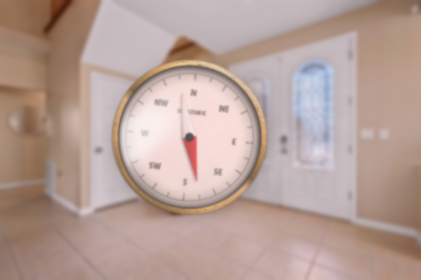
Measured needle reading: 165 °
